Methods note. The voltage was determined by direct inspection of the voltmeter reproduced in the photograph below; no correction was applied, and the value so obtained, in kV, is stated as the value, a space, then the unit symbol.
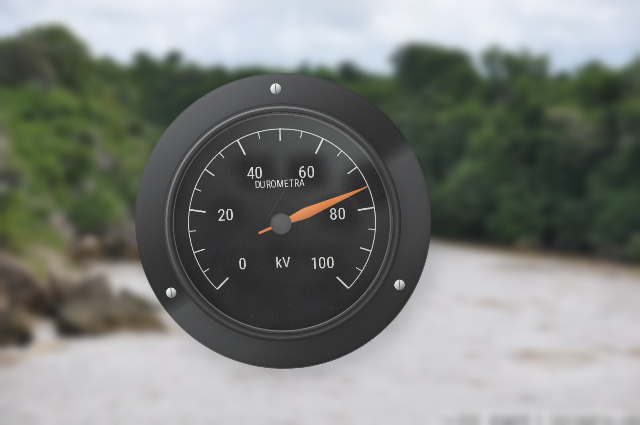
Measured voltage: 75 kV
